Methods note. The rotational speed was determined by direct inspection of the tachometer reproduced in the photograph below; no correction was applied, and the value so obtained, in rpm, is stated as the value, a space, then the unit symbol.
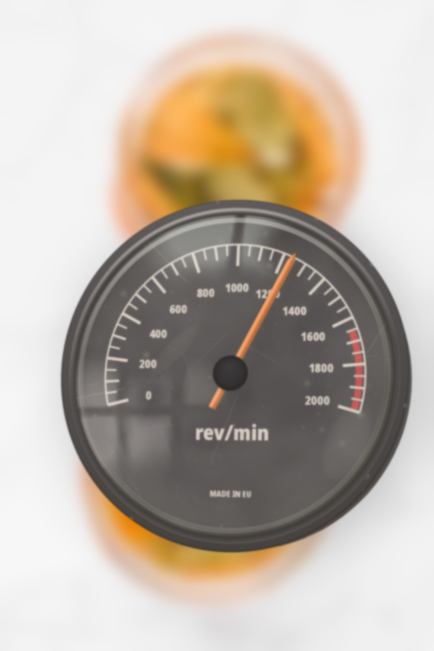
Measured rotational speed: 1250 rpm
